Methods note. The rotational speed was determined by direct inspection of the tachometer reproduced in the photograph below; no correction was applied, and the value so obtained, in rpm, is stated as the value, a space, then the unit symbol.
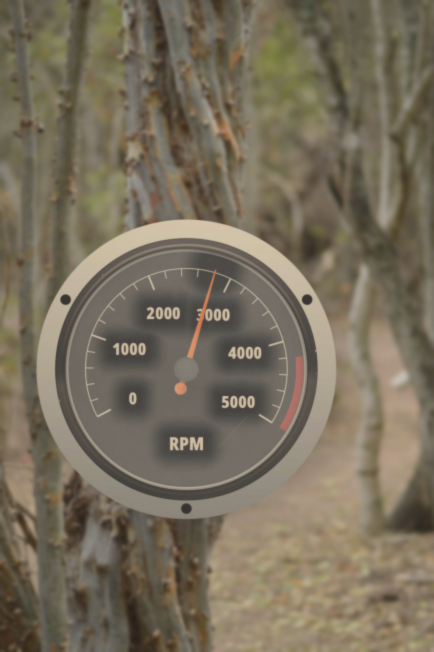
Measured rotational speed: 2800 rpm
